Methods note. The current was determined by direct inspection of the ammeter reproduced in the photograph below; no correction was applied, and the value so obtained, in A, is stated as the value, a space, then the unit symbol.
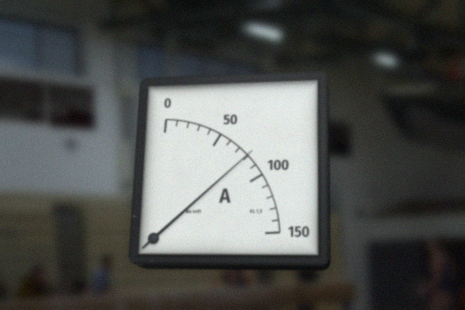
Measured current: 80 A
